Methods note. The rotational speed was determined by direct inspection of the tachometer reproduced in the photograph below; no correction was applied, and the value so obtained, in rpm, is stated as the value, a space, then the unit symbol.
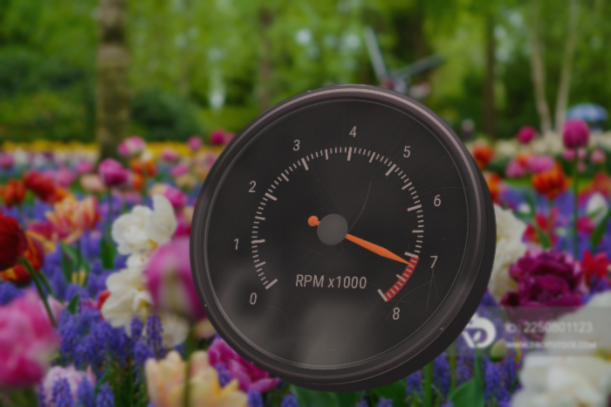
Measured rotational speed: 7200 rpm
